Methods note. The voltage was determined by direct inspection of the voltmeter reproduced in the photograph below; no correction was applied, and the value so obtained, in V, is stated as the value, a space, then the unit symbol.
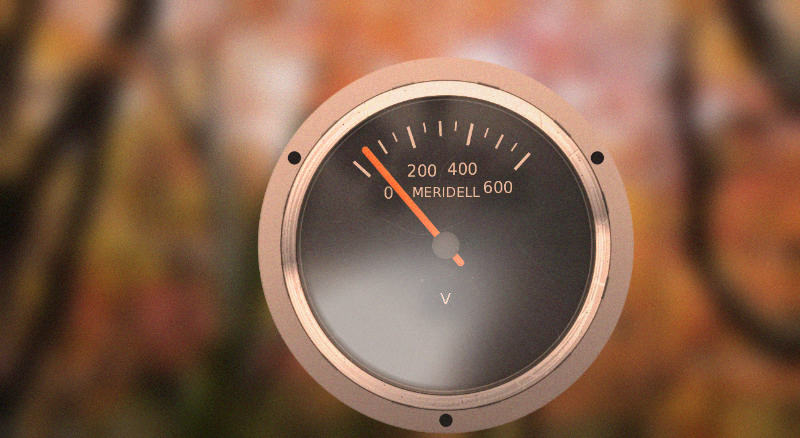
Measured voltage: 50 V
